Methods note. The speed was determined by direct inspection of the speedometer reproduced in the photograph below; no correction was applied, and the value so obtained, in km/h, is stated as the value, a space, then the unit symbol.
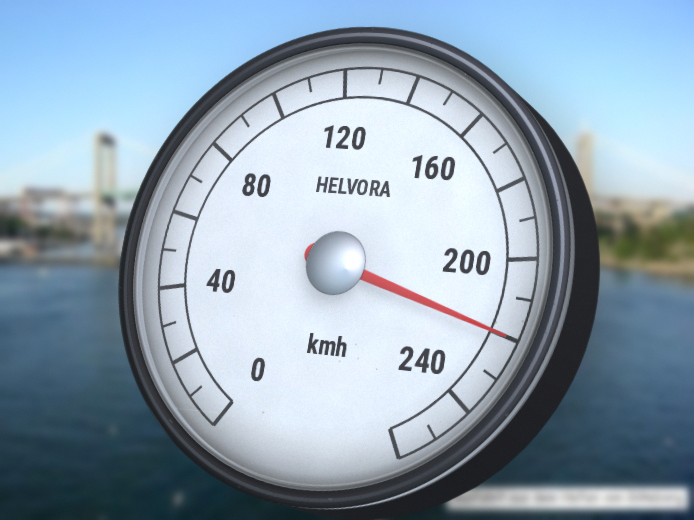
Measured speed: 220 km/h
